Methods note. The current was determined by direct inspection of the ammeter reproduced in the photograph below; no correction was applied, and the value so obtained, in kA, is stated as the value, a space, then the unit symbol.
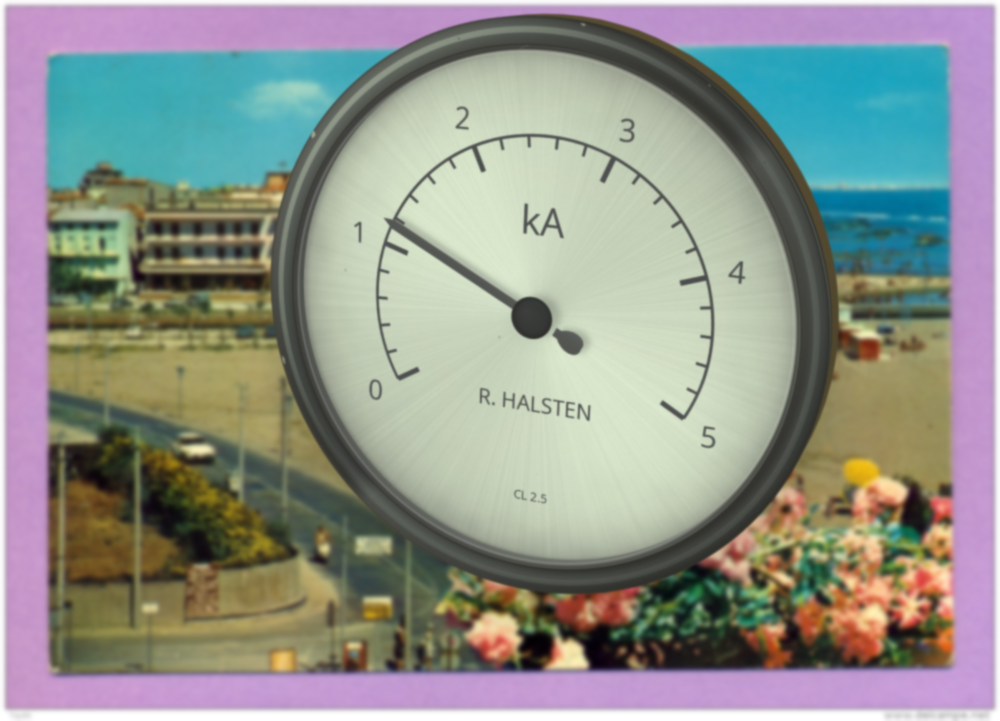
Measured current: 1.2 kA
